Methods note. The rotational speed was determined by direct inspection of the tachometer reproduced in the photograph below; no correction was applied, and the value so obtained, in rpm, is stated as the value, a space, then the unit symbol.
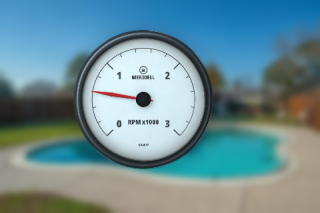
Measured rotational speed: 600 rpm
